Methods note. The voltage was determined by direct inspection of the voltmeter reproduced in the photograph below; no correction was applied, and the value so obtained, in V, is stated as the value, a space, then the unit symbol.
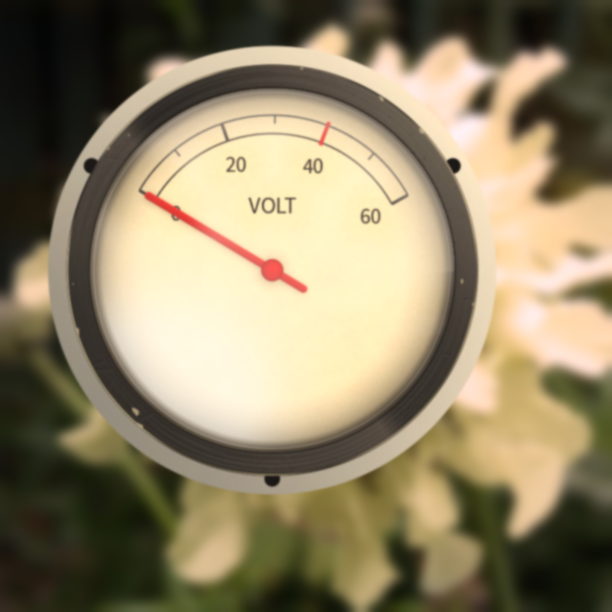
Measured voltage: 0 V
